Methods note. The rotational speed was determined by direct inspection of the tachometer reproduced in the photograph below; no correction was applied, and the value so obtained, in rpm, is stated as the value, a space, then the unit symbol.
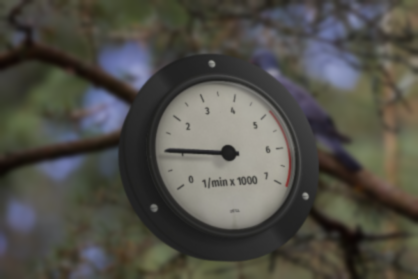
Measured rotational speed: 1000 rpm
